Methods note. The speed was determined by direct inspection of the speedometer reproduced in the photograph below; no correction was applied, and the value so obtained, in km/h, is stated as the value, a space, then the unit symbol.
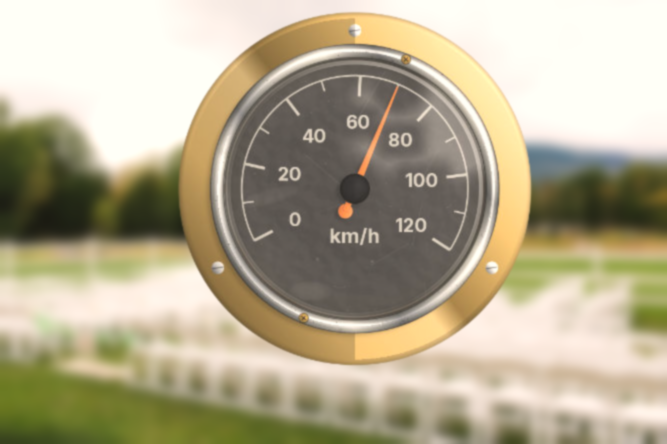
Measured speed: 70 km/h
